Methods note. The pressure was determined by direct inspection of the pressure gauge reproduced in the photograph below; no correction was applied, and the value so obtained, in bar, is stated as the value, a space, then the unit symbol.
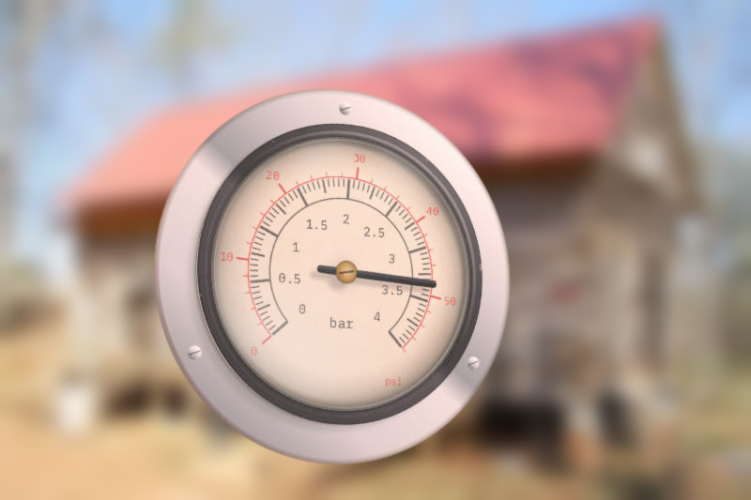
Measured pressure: 3.35 bar
